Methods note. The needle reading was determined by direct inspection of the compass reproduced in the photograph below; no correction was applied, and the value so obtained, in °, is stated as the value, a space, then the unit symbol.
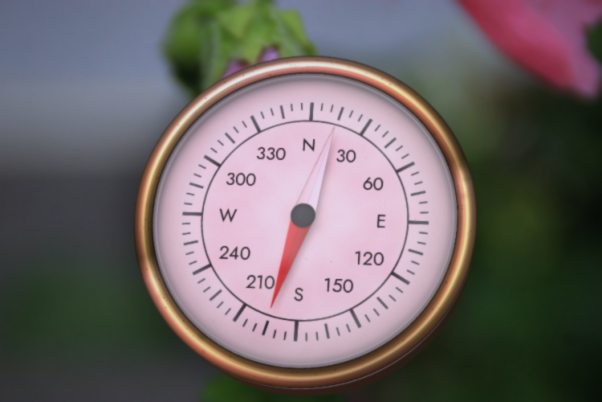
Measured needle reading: 195 °
